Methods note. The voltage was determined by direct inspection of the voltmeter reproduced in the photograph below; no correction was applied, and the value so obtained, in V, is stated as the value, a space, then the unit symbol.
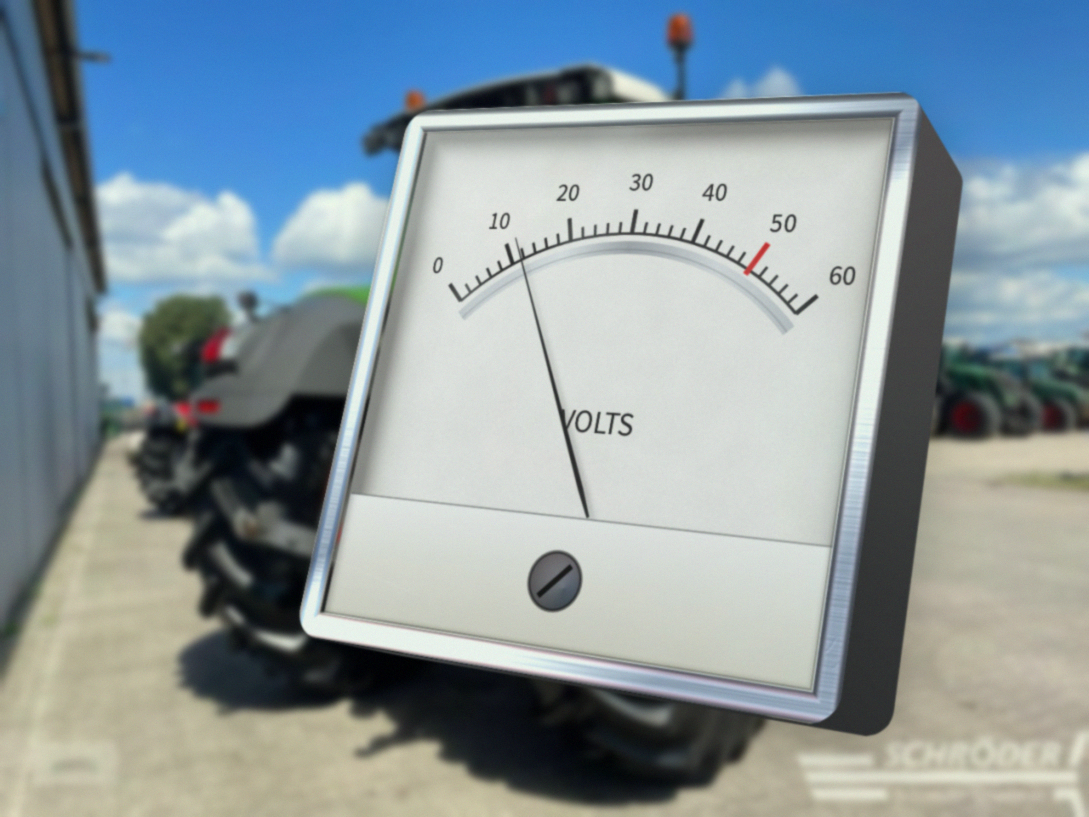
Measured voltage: 12 V
